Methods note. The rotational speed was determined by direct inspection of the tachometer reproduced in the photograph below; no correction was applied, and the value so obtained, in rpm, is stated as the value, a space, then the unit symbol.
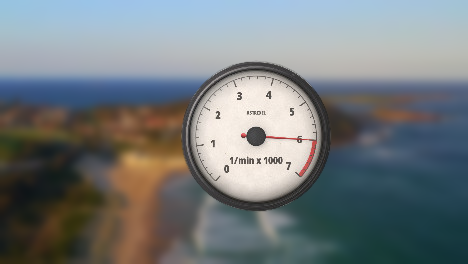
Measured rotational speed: 6000 rpm
